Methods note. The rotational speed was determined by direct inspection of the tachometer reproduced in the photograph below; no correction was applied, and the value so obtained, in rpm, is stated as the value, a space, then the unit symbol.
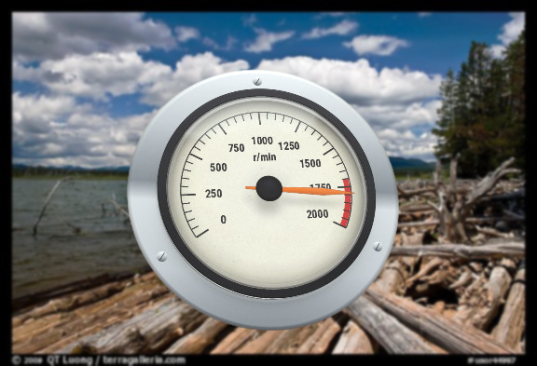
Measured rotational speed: 1800 rpm
